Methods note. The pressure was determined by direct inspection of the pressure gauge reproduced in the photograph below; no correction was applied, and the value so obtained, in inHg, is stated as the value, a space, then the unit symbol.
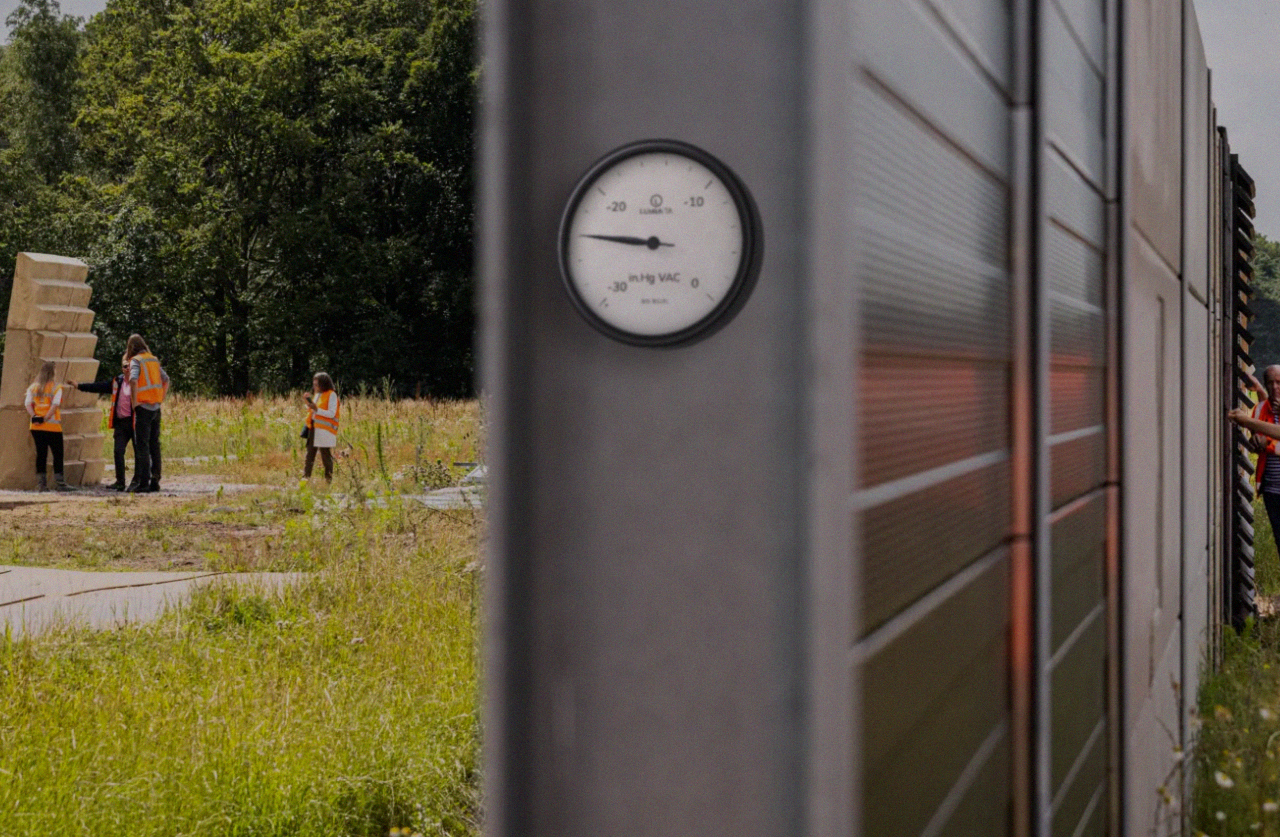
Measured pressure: -24 inHg
